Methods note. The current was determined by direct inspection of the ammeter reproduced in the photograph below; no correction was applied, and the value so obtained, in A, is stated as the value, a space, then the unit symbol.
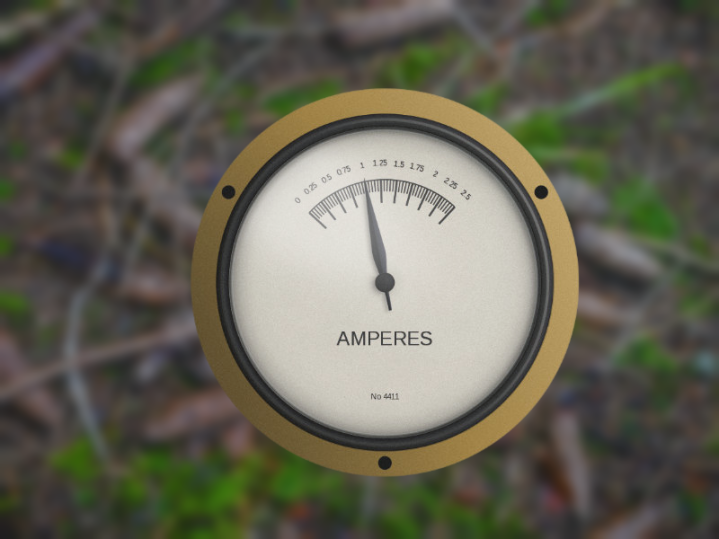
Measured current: 1 A
